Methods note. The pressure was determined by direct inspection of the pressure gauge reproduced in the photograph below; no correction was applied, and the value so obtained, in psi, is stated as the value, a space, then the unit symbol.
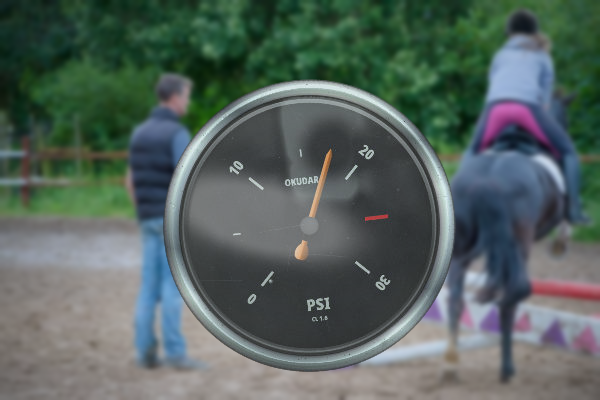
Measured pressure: 17.5 psi
